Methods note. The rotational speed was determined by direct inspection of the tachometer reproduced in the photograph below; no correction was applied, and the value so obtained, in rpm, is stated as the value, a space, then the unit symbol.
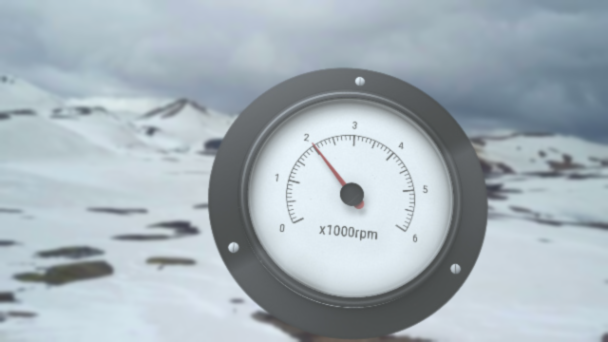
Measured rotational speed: 2000 rpm
